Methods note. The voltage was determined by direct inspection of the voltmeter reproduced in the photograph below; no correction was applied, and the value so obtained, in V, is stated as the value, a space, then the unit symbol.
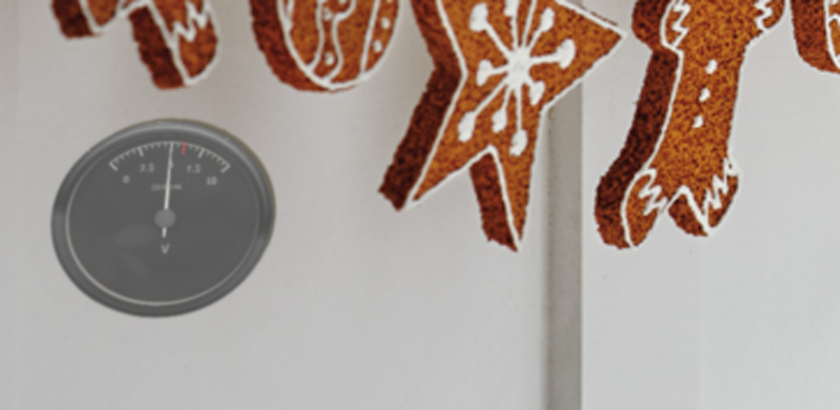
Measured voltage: 5 V
